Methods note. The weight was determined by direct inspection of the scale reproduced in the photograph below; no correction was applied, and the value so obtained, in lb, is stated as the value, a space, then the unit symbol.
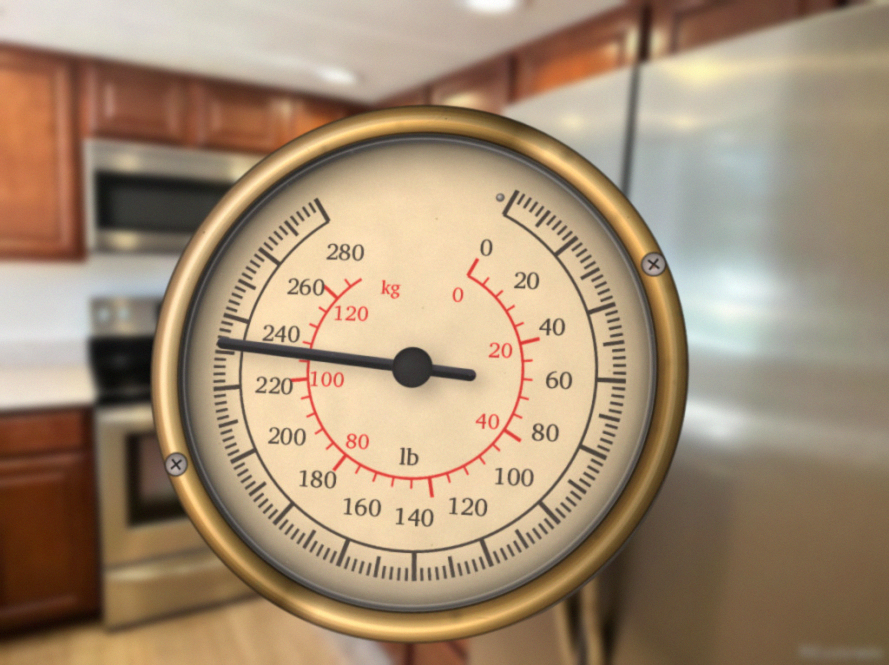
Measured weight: 232 lb
